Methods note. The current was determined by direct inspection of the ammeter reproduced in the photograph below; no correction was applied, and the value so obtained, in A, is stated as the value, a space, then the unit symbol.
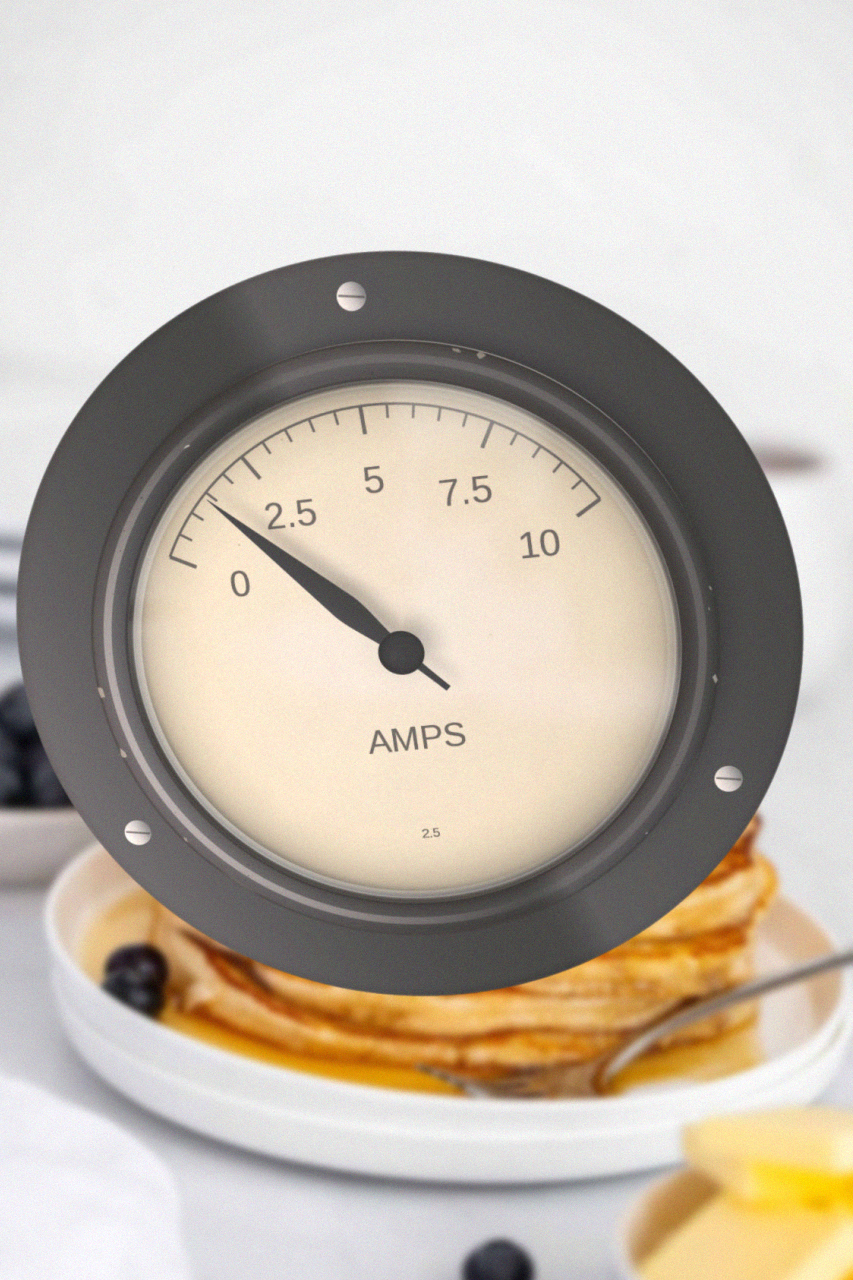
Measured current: 1.5 A
